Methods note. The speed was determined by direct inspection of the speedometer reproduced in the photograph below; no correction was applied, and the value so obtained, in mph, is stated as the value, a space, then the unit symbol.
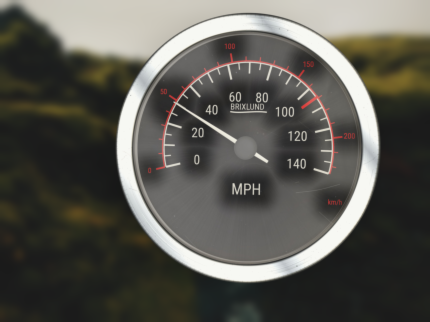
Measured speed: 30 mph
